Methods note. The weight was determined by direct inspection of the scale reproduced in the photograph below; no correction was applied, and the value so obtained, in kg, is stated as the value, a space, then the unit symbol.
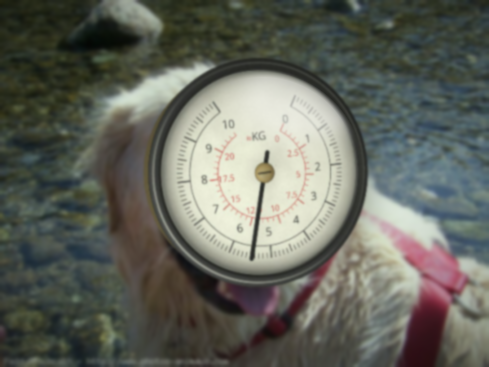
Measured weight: 5.5 kg
